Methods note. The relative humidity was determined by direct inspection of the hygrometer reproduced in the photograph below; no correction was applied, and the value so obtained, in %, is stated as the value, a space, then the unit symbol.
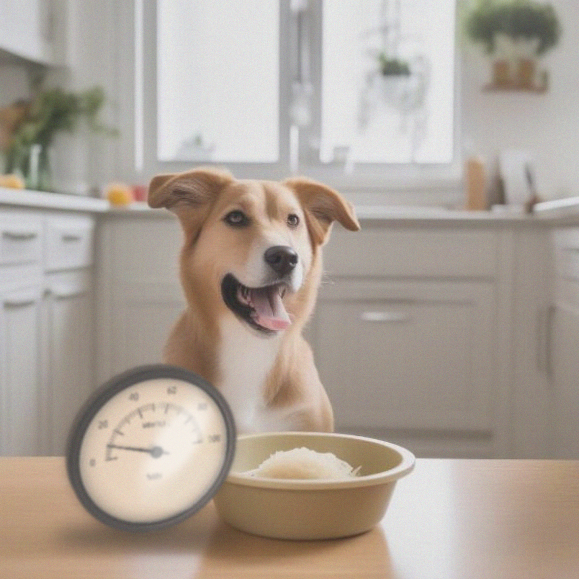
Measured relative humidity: 10 %
